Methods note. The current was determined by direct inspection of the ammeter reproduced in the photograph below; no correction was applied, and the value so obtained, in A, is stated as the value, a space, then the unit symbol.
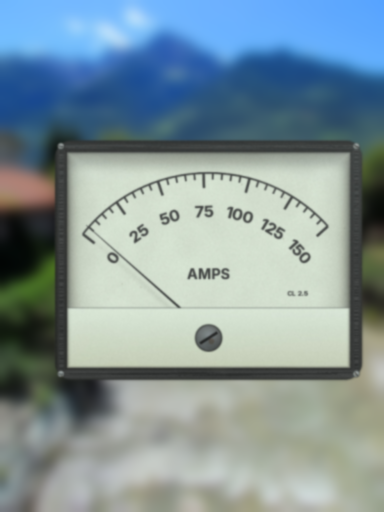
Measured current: 5 A
